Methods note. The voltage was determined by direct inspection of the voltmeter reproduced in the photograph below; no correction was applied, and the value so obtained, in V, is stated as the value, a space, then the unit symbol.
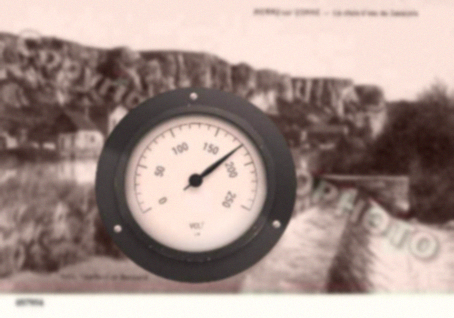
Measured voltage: 180 V
